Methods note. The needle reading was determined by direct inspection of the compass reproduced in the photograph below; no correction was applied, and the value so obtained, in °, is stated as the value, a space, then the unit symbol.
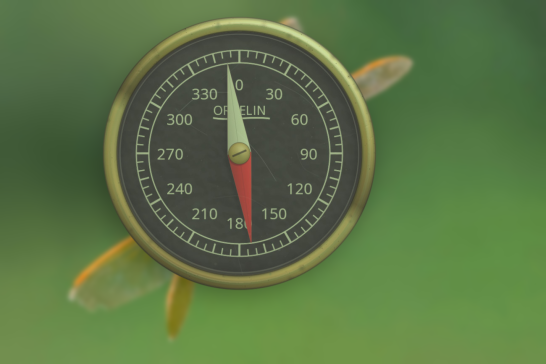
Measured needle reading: 172.5 °
